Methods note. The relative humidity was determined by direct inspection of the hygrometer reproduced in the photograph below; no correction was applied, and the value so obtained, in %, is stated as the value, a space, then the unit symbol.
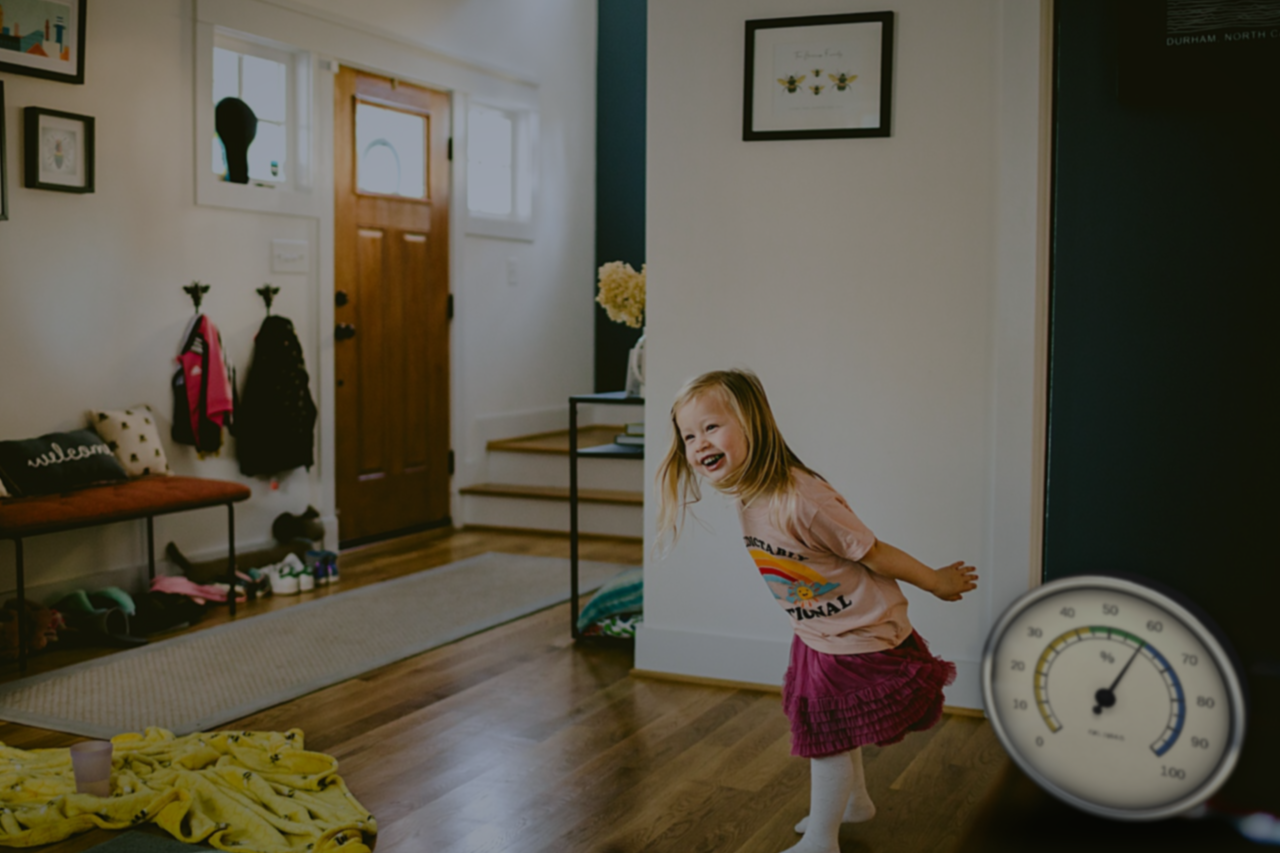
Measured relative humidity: 60 %
